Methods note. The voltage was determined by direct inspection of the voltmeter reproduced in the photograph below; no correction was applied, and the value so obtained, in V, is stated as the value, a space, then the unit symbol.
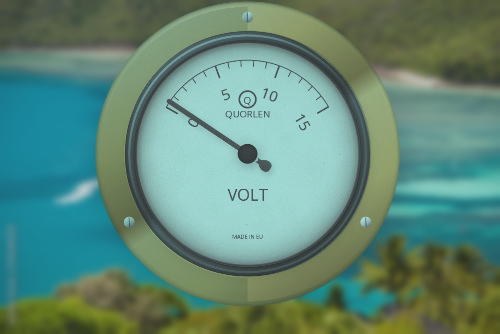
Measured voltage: 0.5 V
